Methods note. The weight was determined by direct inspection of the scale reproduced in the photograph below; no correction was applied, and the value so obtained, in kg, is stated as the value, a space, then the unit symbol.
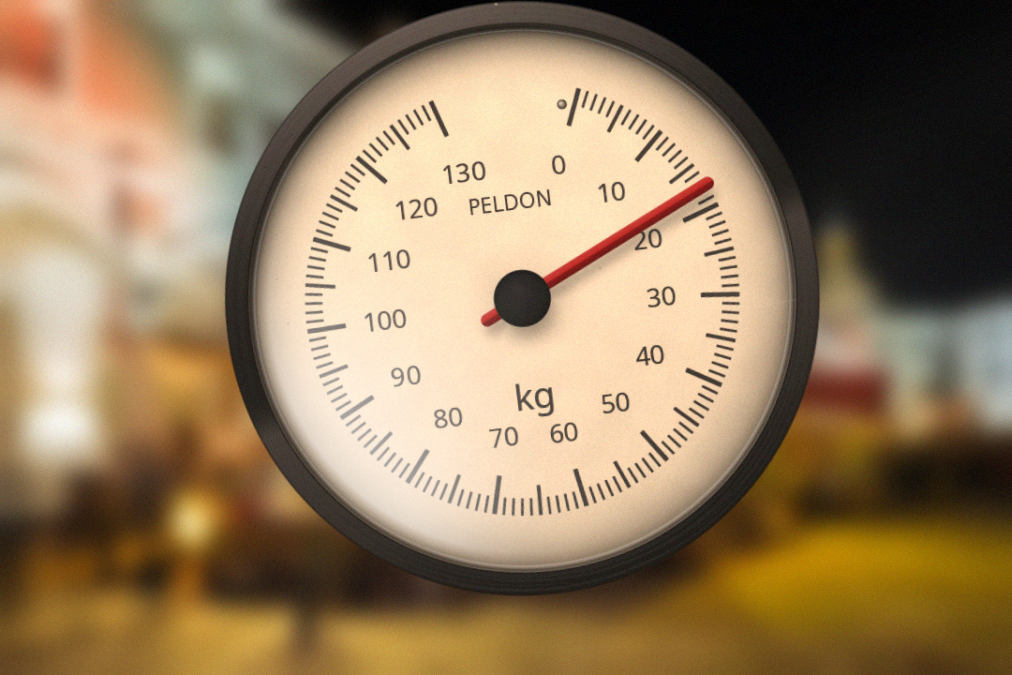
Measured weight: 17.5 kg
